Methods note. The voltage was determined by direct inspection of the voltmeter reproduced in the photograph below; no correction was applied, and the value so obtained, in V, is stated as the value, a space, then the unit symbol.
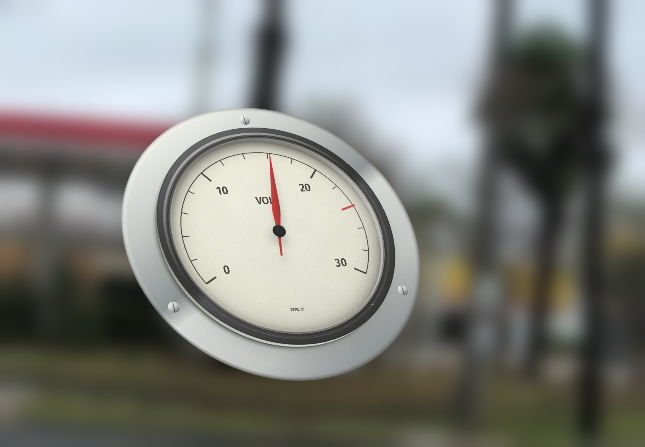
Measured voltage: 16 V
